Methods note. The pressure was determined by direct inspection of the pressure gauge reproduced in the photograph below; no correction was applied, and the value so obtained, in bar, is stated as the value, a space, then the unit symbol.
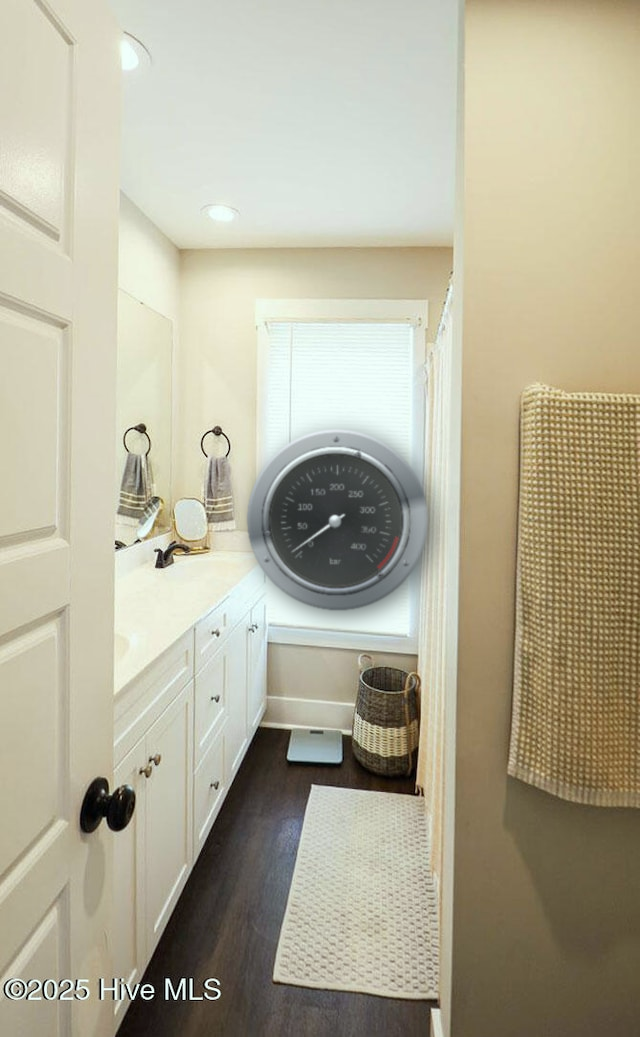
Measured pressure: 10 bar
